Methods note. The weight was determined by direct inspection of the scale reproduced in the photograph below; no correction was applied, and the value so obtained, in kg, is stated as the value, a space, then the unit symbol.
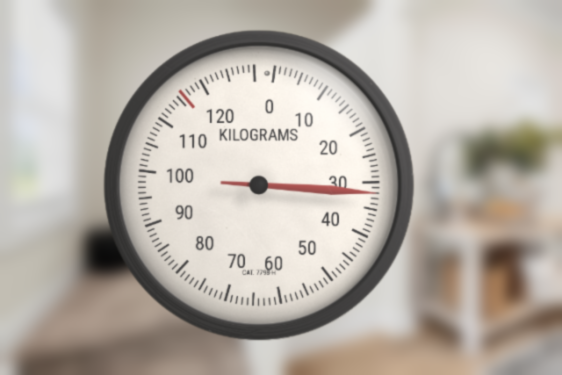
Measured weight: 32 kg
